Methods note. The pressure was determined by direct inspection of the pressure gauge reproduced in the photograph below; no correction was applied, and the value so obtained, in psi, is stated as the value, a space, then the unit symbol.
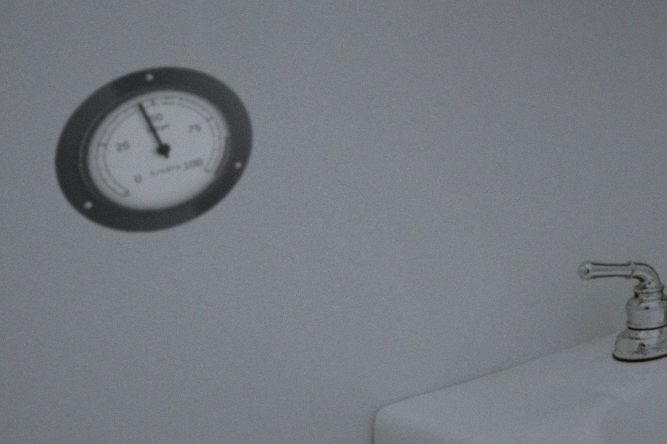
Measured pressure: 45 psi
